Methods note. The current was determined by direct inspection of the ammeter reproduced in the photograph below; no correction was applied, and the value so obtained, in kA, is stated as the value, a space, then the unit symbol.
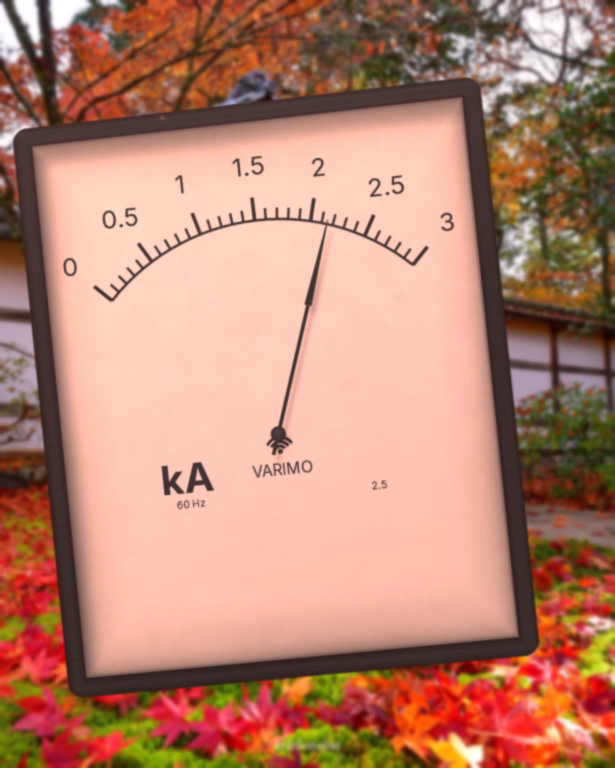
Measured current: 2.15 kA
